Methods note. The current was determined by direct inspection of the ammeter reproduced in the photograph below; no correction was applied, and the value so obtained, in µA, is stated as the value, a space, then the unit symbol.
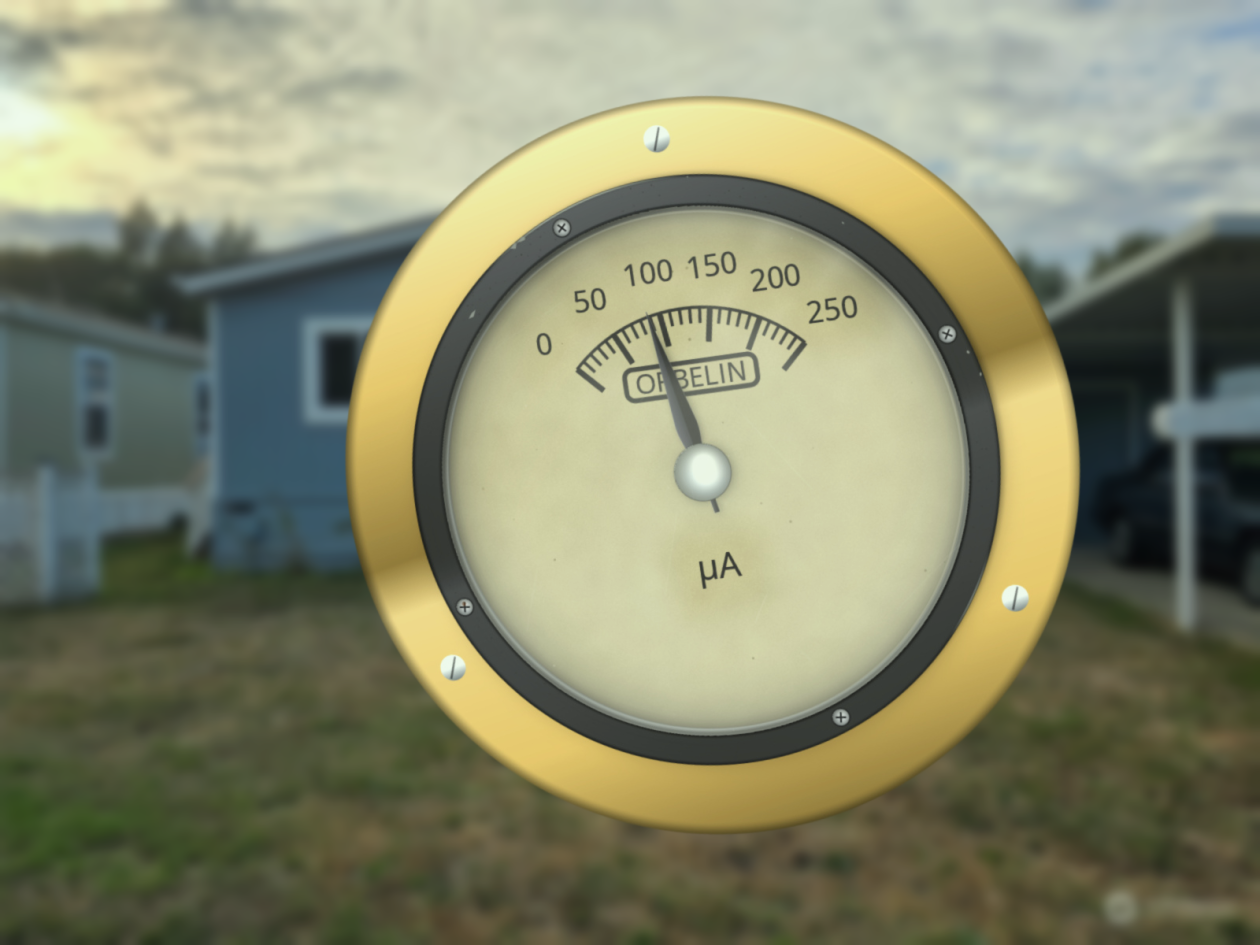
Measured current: 90 µA
